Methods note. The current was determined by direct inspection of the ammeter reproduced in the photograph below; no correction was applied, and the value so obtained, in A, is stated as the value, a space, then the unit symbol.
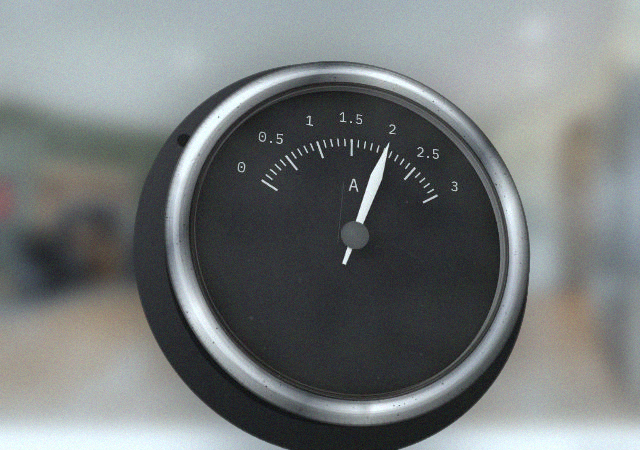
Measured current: 2 A
